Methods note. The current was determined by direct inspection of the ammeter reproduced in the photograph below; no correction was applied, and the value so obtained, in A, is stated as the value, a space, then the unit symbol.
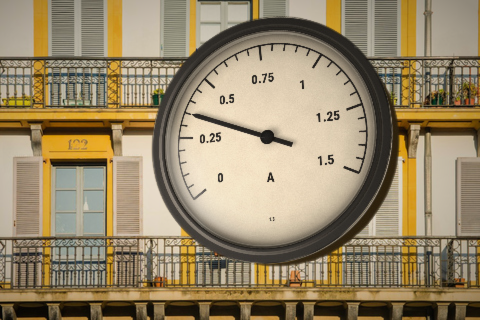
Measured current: 0.35 A
